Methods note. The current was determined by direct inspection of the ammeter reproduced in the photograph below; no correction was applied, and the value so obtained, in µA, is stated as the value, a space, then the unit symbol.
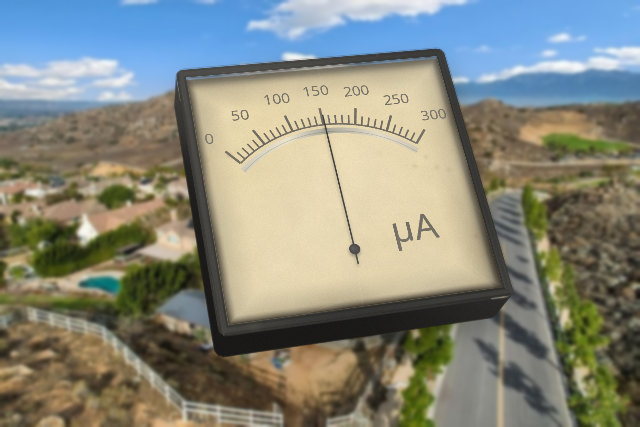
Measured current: 150 µA
